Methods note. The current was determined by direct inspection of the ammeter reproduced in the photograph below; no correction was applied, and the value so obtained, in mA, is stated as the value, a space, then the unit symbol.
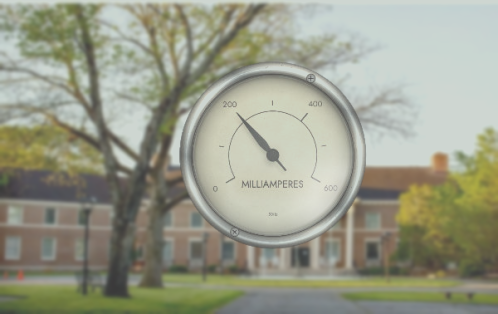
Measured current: 200 mA
